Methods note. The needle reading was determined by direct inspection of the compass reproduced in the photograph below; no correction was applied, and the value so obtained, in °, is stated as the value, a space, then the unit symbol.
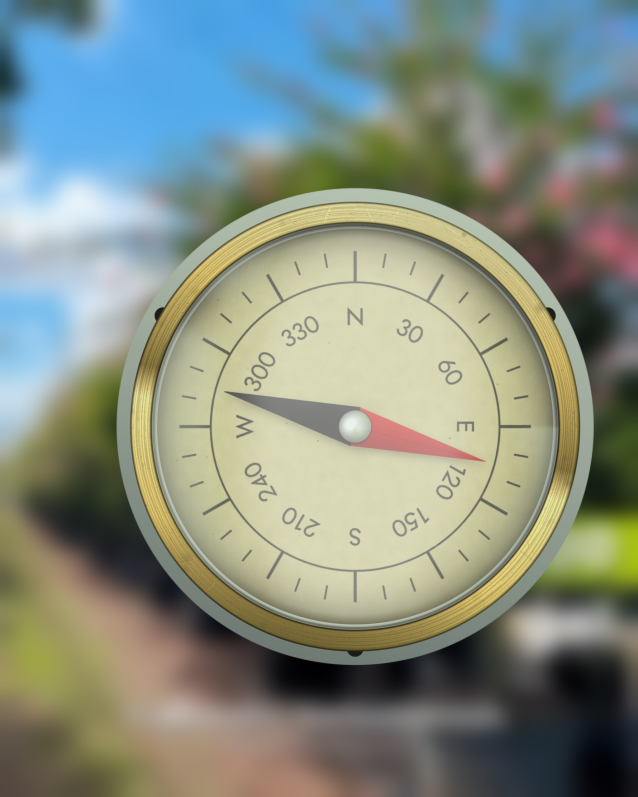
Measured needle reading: 105 °
